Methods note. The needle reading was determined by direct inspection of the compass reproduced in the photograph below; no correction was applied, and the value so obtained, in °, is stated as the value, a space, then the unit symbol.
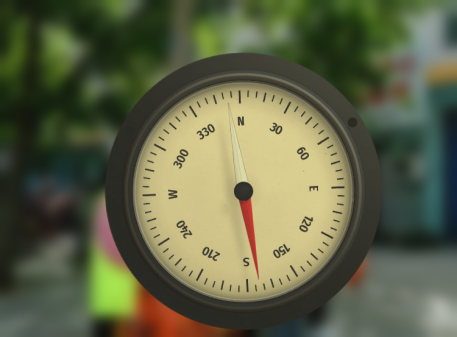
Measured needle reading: 172.5 °
